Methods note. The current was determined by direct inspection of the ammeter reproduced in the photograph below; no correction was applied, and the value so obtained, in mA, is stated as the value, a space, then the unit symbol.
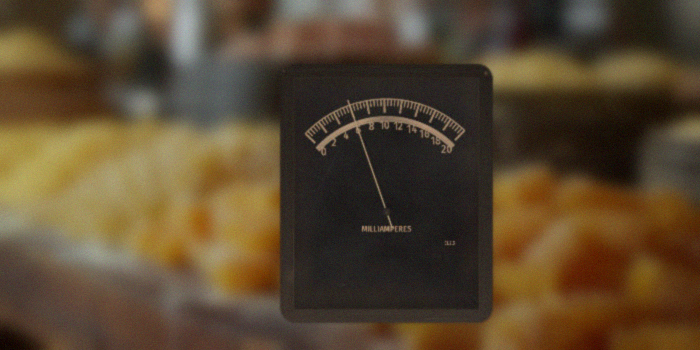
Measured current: 6 mA
